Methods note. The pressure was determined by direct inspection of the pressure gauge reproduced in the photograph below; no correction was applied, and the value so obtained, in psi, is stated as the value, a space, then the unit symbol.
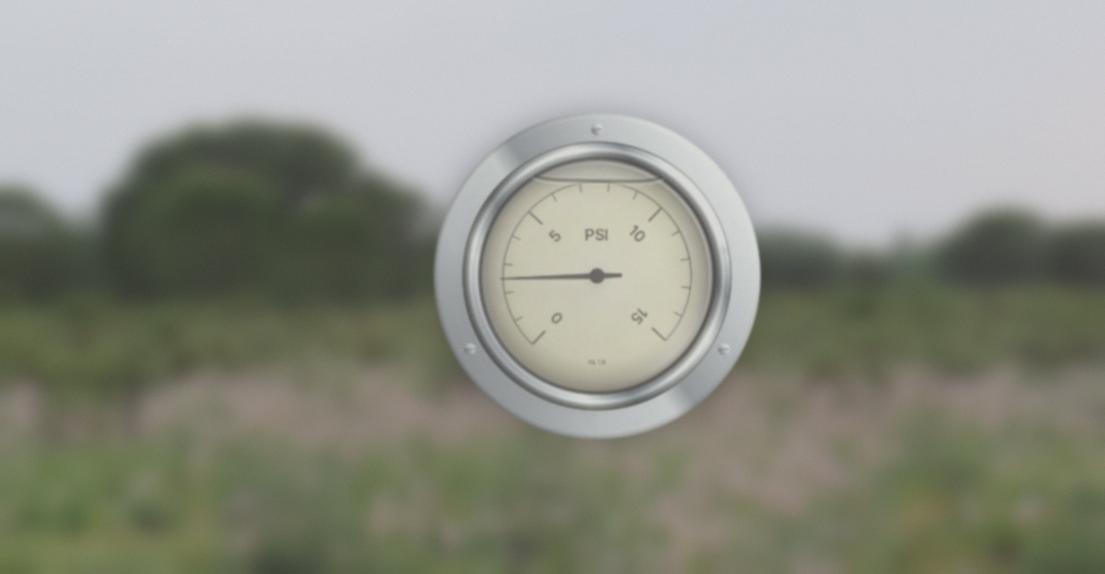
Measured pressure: 2.5 psi
